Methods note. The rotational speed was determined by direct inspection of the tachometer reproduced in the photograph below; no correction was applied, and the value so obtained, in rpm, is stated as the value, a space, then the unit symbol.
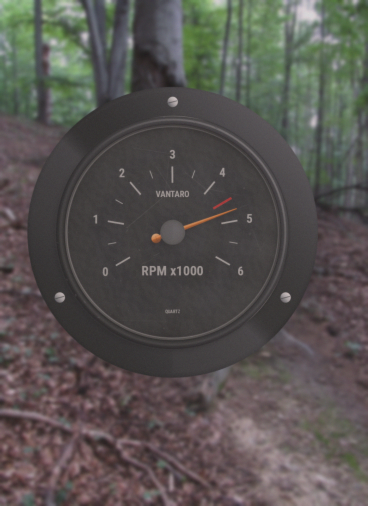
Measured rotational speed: 4750 rpm
